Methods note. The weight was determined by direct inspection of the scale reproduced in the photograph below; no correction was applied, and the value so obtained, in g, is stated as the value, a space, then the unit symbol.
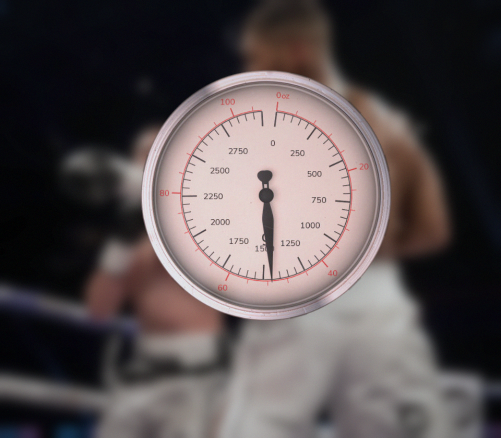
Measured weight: 1450 g
